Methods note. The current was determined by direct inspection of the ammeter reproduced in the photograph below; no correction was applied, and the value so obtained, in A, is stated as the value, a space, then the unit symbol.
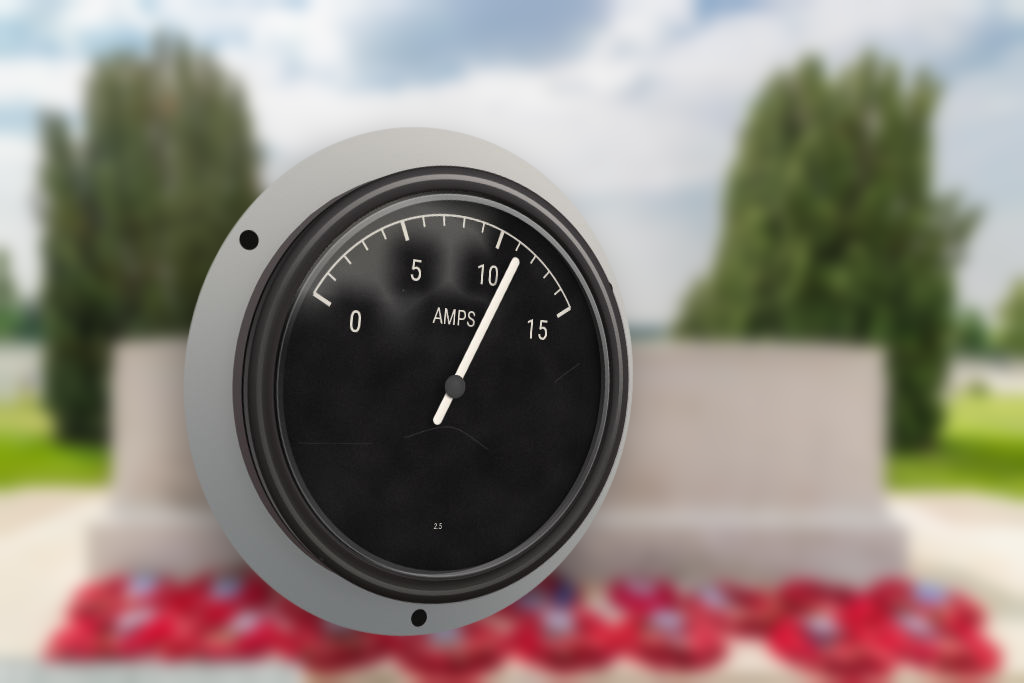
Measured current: 11 A
